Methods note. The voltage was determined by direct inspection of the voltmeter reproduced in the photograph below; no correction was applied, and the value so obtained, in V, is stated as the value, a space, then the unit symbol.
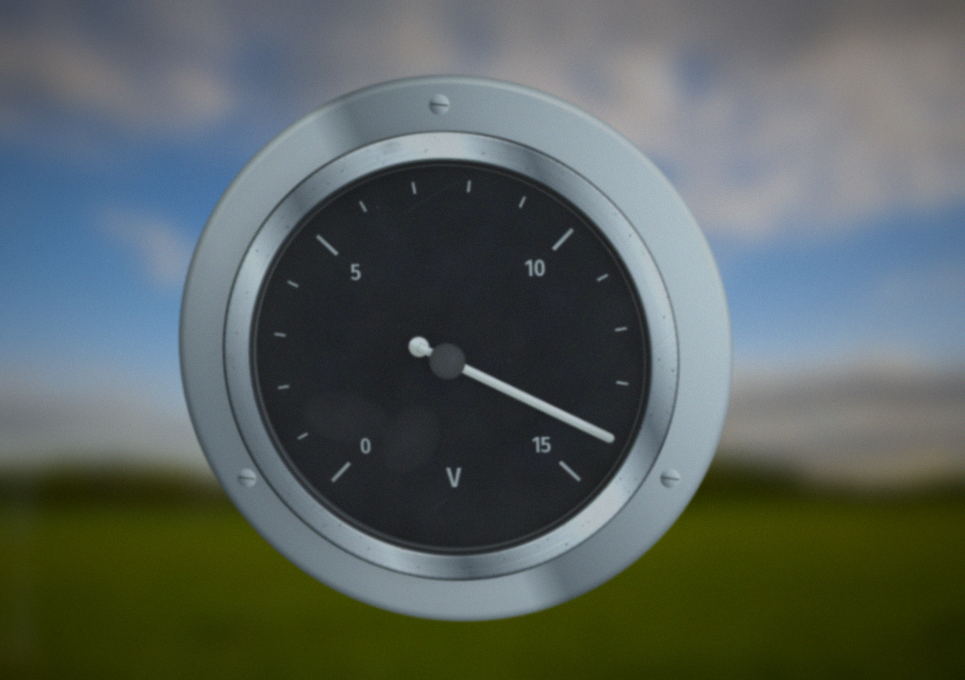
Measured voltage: 14 V
